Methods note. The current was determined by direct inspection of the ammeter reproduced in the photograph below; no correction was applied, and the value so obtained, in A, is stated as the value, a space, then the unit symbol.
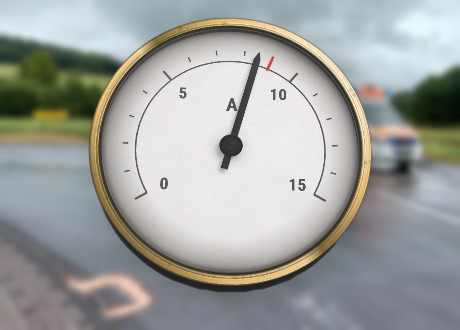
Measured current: 8.5 A
